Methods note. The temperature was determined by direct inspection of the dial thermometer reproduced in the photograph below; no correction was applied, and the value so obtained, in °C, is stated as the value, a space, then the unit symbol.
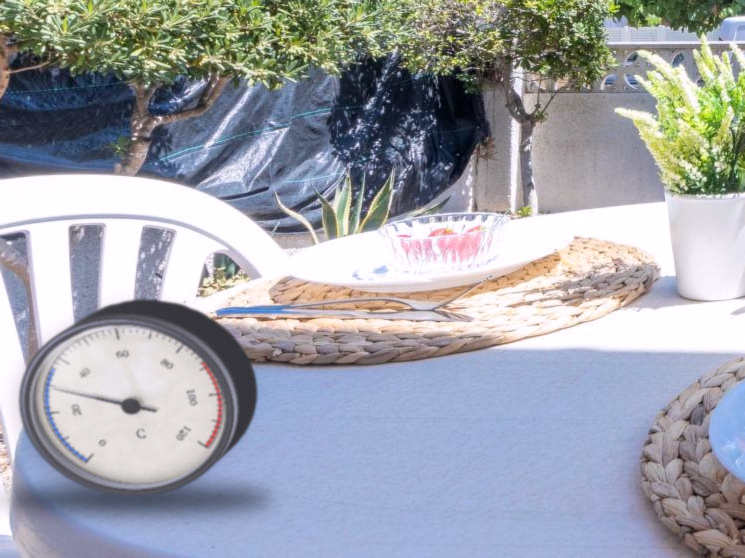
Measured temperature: 30 °C
